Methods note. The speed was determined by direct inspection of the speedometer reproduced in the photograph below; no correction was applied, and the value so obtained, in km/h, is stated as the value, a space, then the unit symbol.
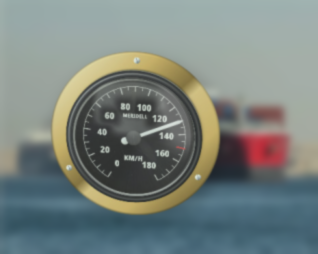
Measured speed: 130 km/h
